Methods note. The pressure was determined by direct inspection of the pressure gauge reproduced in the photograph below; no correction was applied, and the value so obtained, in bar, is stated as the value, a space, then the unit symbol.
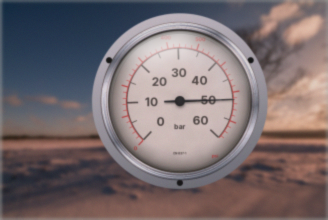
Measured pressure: 50 bar
